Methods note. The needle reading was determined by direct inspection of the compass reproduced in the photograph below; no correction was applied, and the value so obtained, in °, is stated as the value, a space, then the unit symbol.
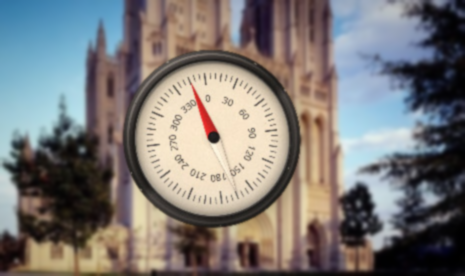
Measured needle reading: 345 °
